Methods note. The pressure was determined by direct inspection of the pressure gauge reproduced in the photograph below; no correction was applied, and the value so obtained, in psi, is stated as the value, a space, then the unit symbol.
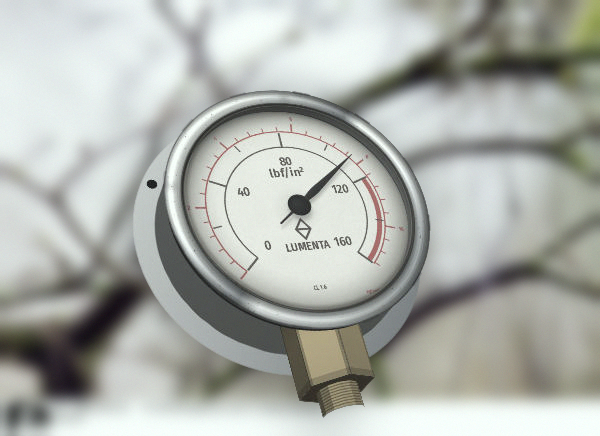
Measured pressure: 110 psi
